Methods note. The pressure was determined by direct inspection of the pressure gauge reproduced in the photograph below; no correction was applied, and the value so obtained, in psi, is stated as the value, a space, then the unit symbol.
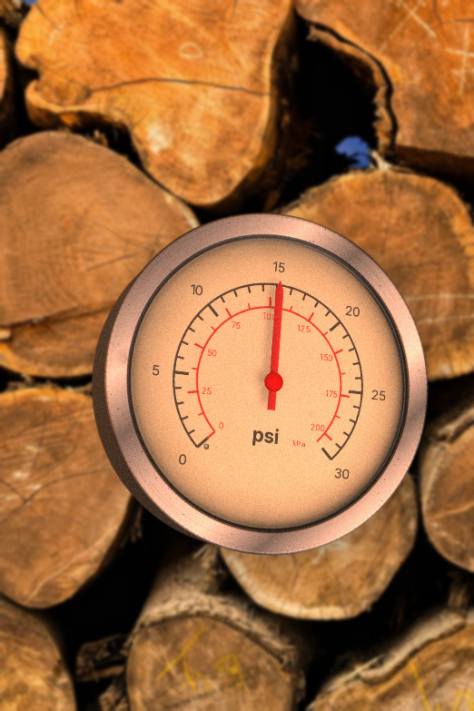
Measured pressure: 15 psi
